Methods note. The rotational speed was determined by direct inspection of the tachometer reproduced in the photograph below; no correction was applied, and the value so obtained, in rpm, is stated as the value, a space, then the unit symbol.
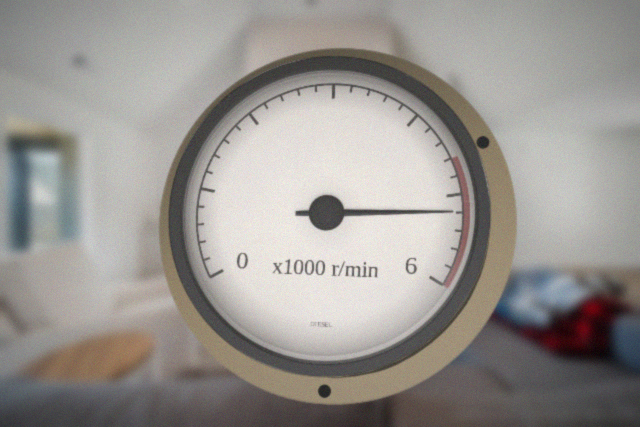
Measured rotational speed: 5200 rpm
